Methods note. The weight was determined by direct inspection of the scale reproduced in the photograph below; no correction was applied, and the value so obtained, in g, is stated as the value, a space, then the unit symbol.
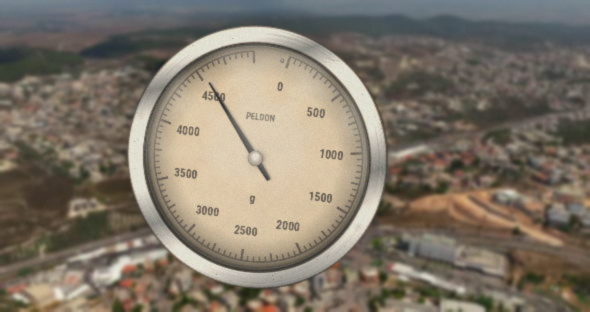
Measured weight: 4550 g
